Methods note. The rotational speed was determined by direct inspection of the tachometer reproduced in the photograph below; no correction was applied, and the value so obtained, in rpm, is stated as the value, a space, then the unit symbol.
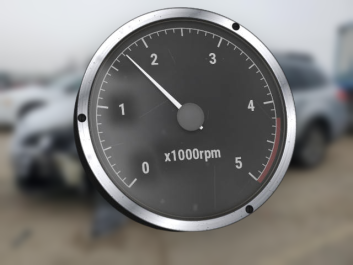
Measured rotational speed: 1700 rpm
